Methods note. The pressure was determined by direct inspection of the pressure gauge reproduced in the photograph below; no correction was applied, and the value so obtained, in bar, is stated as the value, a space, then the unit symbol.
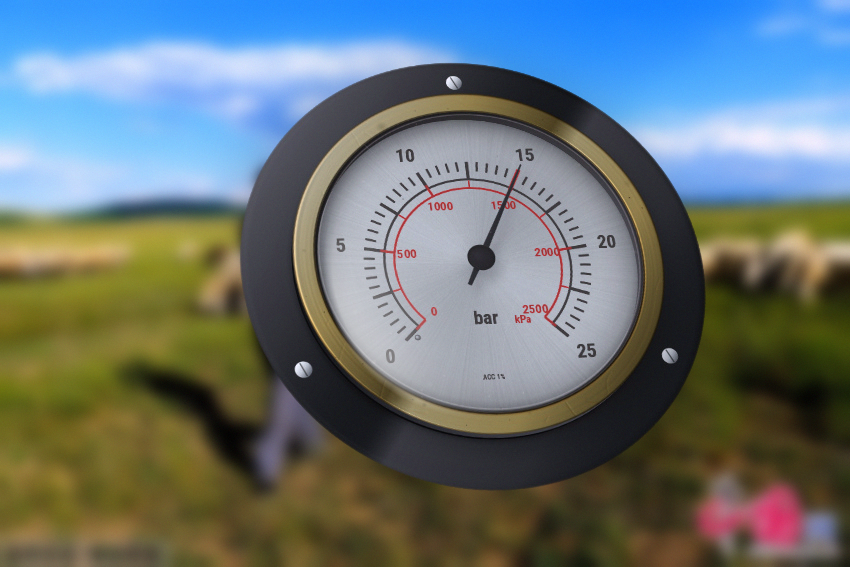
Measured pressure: 15 bar
